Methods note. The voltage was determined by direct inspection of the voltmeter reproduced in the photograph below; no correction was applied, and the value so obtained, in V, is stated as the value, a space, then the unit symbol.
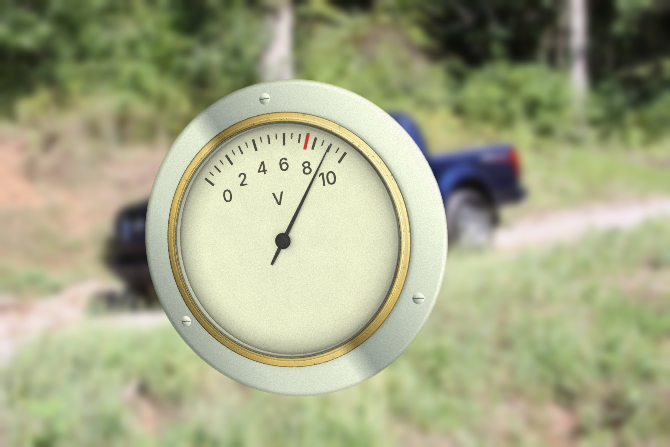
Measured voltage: 9 V
